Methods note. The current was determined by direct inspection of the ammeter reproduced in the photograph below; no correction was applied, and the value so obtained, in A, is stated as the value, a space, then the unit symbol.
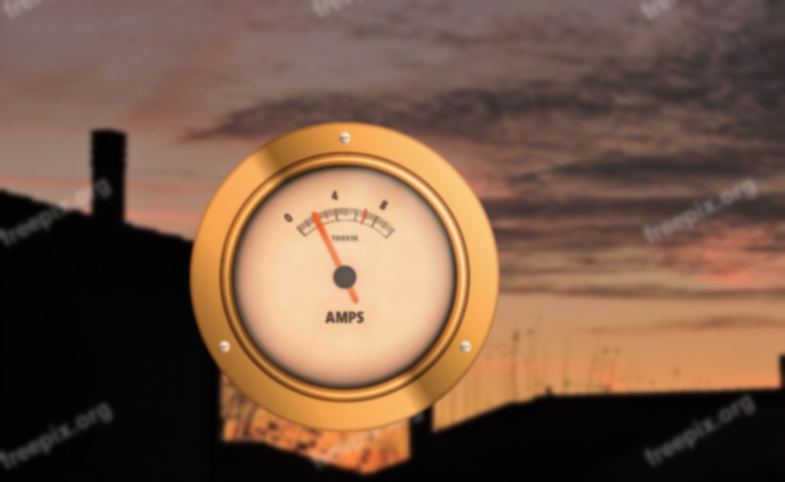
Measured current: 2 A
